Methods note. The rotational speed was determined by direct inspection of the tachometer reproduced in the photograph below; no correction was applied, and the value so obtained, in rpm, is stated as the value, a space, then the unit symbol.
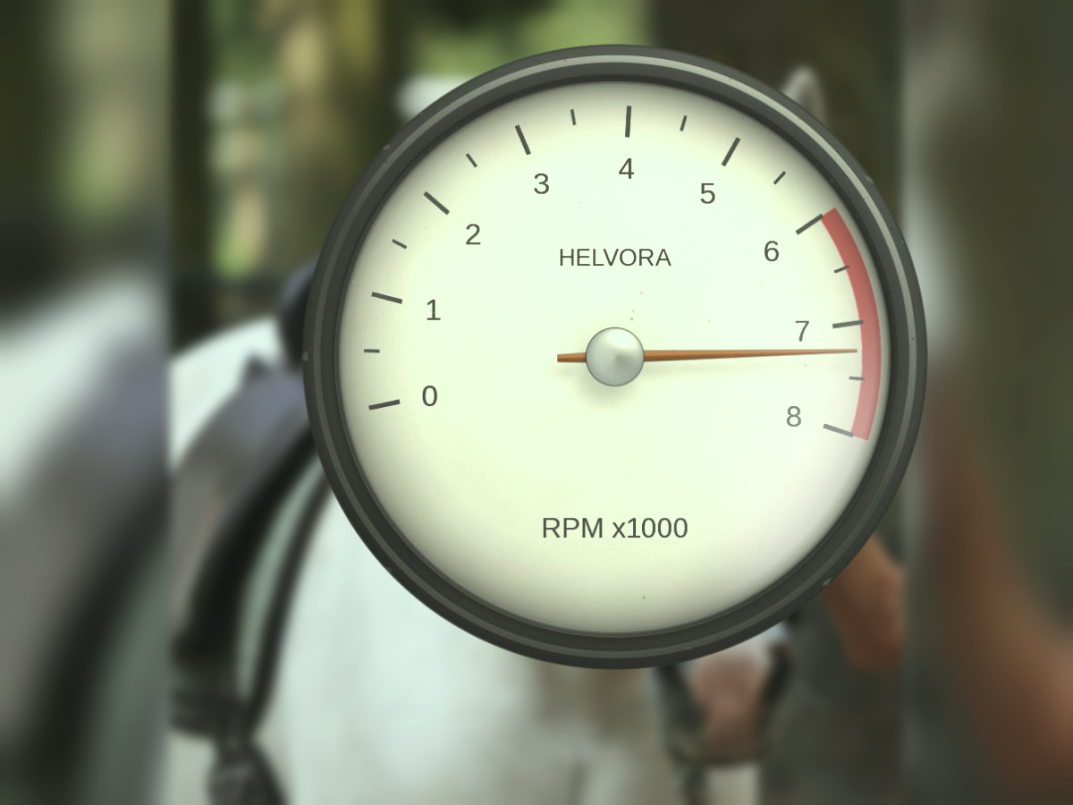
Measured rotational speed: 7250 rpm
